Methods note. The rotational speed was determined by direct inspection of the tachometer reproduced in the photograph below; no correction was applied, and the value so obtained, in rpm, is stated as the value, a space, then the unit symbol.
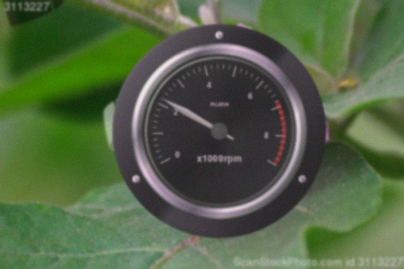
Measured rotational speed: 2200 rpm
